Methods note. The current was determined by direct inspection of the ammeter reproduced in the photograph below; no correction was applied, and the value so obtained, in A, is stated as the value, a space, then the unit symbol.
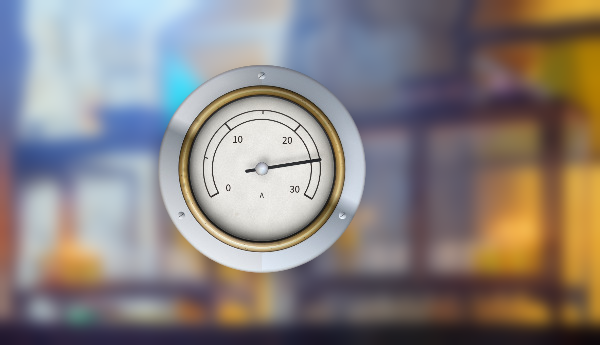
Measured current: 25 A
